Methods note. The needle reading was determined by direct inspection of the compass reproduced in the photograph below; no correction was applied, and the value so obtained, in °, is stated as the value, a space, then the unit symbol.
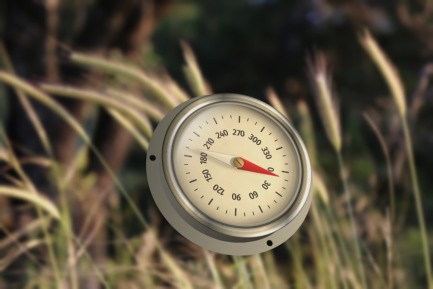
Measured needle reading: 10 °
